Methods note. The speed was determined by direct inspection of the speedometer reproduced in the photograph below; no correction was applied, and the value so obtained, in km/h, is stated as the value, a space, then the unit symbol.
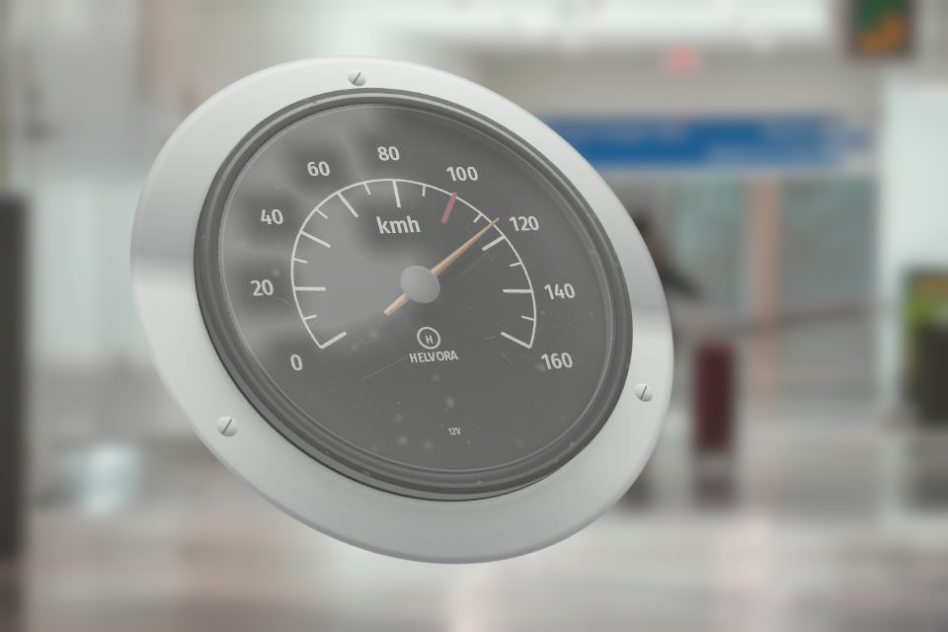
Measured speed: 115 km/h
